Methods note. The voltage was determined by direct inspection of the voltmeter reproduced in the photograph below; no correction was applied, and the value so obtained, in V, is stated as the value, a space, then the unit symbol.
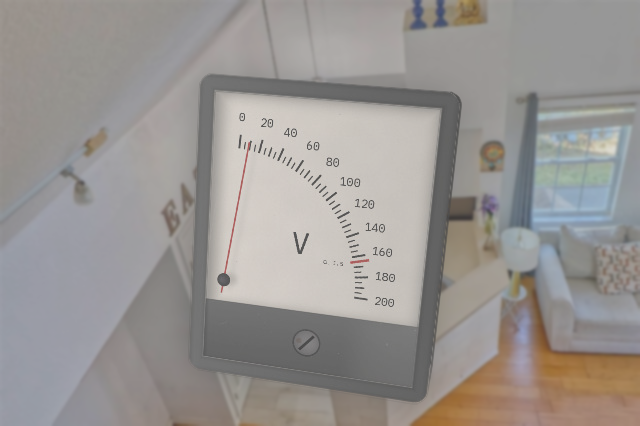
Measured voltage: 10 V
